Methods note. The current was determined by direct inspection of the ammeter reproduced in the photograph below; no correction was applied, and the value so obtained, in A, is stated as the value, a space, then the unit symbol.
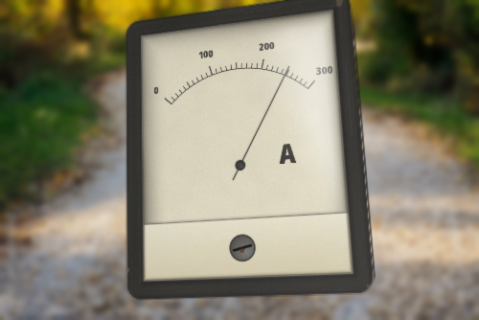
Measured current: 250 A
